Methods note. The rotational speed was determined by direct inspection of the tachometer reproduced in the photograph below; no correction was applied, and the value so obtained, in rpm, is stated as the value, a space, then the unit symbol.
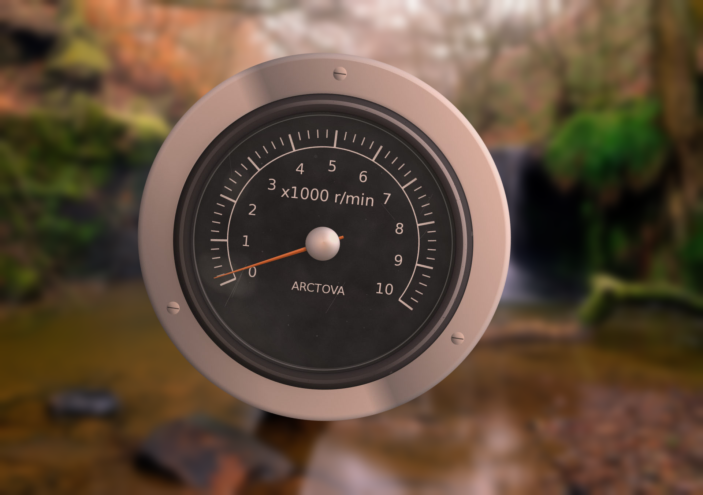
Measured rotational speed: 200 rpm
